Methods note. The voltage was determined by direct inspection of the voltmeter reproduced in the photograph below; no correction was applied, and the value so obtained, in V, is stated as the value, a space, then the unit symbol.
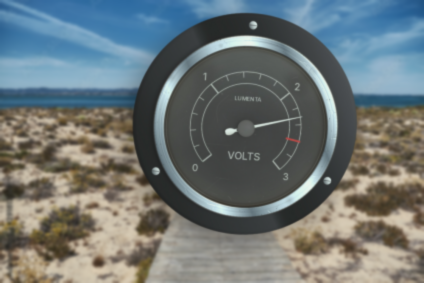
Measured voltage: 2.3 V
